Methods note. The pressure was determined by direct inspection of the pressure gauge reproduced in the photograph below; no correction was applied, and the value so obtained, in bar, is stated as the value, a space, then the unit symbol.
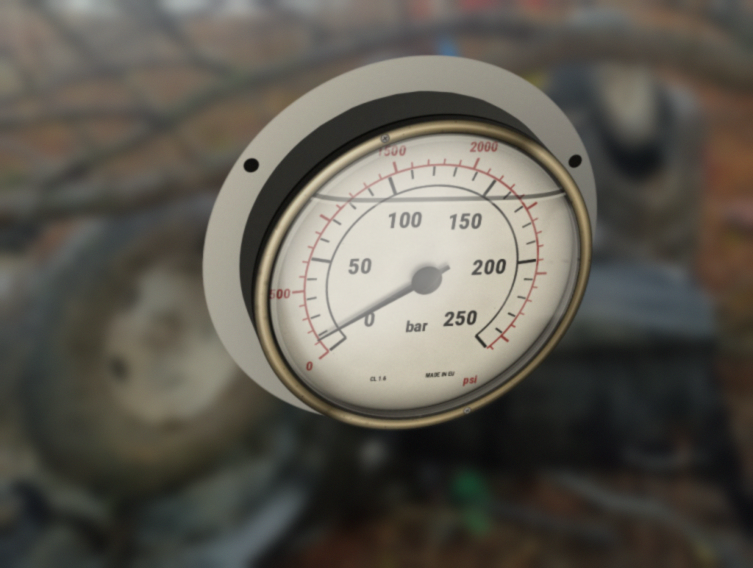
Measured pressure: 10 bar
